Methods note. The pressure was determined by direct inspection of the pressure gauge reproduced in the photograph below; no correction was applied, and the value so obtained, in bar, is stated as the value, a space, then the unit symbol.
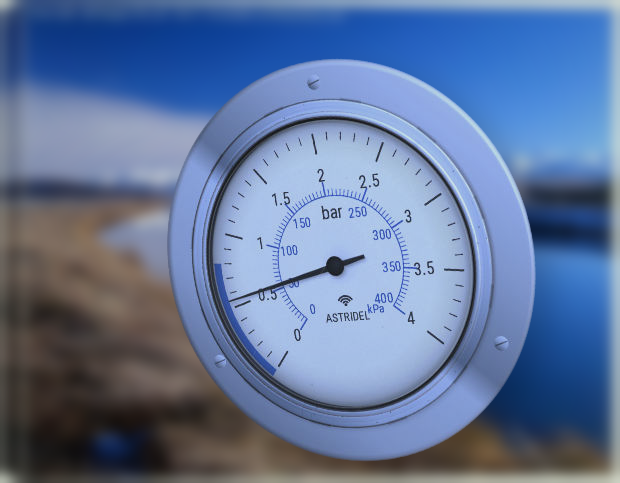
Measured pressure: 0.55 bar
